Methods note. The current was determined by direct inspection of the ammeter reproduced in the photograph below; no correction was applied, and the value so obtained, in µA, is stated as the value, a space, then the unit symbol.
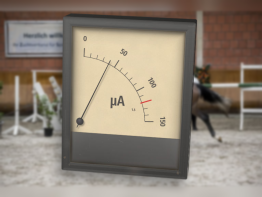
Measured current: 40 µA
